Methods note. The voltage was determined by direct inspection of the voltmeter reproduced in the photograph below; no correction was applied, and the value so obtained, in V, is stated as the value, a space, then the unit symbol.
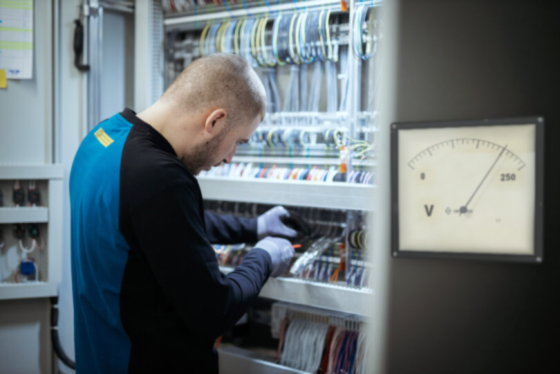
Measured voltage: 200 V
